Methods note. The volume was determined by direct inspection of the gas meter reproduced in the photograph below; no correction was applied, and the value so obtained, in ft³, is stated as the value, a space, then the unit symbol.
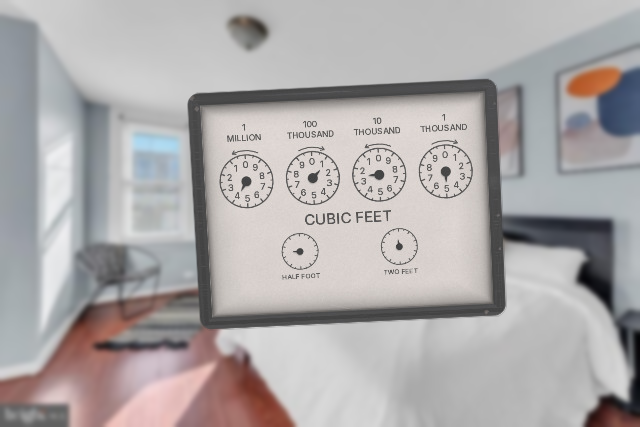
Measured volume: 412500 ft³
